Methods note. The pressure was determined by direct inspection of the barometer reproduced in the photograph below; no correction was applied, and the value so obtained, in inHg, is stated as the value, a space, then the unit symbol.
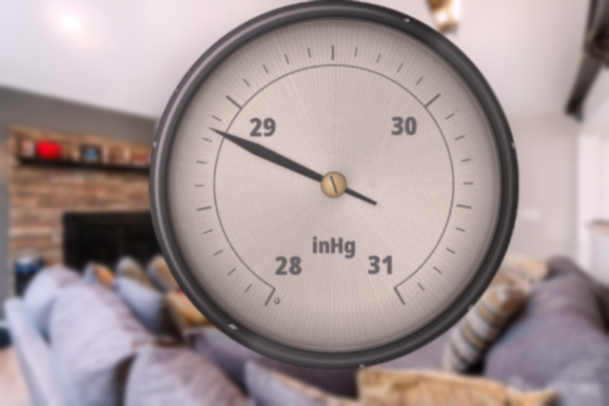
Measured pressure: 28.85 inHg
